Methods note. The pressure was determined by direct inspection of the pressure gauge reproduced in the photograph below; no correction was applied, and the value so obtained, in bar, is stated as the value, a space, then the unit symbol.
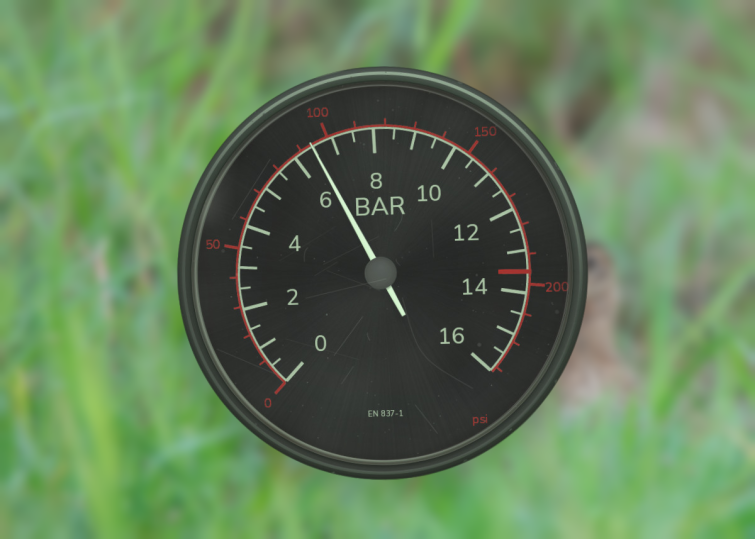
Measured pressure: 6.5 bar
